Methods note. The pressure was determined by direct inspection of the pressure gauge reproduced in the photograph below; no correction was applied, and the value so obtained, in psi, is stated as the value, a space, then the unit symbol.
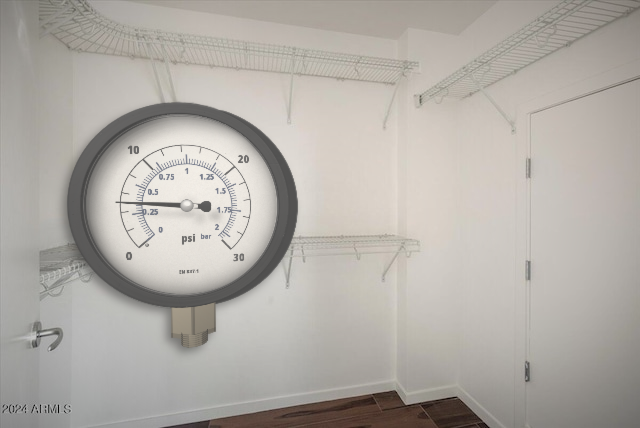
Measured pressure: 5 psi
